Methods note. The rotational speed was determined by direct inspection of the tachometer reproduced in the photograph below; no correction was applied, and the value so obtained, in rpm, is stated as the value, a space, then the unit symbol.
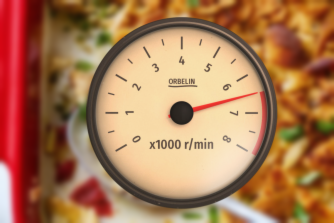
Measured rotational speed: 6500 rpm
